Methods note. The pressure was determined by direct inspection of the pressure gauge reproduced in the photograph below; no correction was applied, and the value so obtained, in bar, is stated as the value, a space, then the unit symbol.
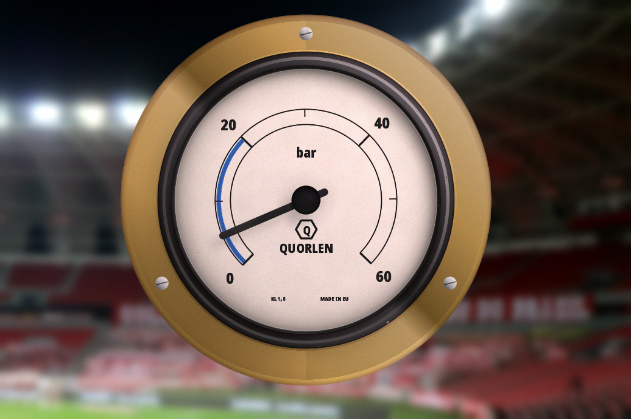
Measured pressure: 5 bar
